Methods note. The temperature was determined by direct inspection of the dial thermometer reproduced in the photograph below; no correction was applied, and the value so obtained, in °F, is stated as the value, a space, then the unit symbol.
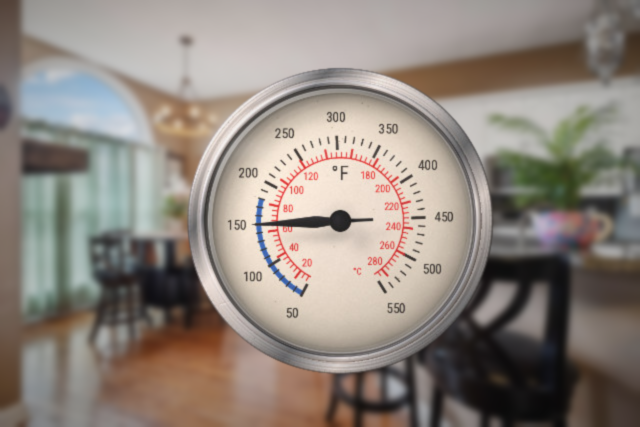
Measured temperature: 150 °F
